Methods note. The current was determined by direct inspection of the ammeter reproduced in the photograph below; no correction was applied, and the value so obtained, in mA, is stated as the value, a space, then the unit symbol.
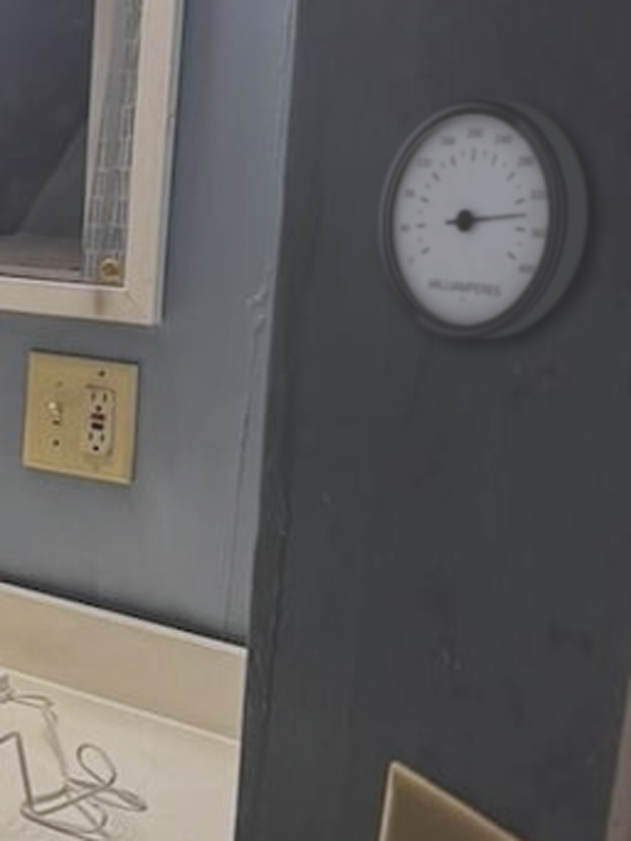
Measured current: 340 mA
